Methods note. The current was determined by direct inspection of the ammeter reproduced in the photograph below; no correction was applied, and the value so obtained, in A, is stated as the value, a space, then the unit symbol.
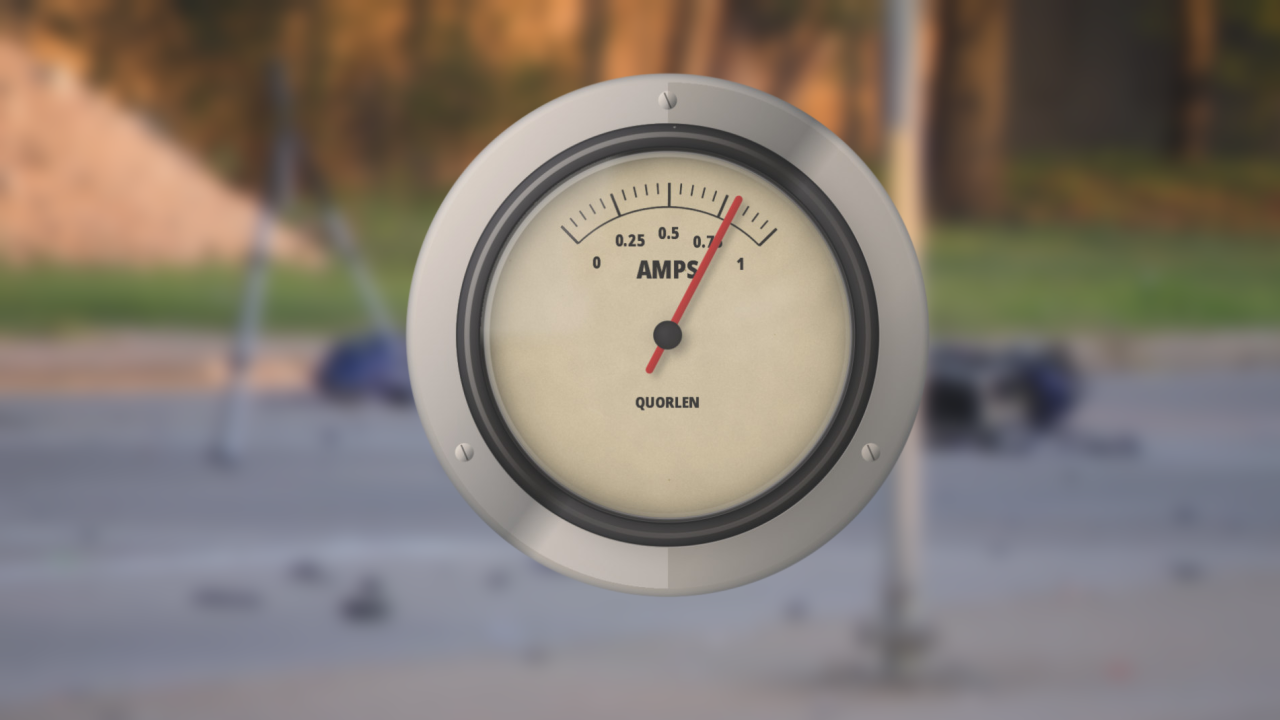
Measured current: 0.8 A
